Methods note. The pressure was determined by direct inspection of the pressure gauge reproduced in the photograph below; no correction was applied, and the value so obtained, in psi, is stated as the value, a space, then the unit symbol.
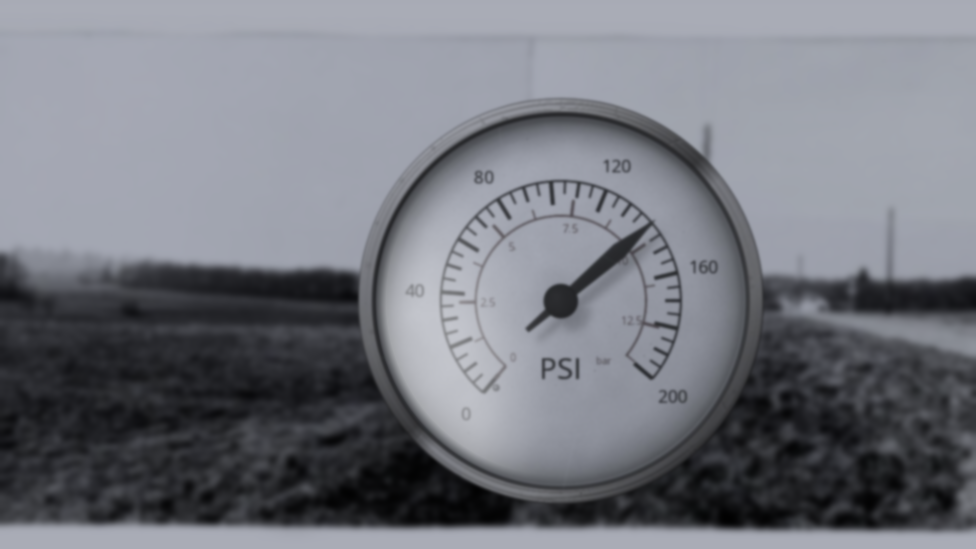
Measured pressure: 140 psi
